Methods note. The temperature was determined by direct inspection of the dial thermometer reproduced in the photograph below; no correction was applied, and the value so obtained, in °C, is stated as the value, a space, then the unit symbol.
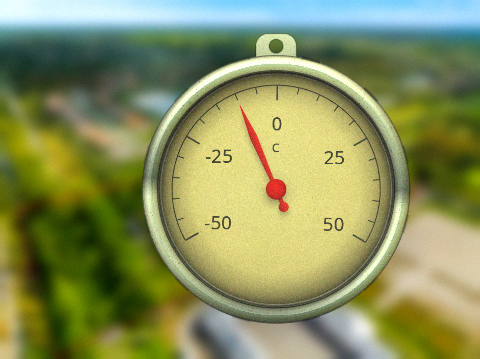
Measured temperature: -10 °C
